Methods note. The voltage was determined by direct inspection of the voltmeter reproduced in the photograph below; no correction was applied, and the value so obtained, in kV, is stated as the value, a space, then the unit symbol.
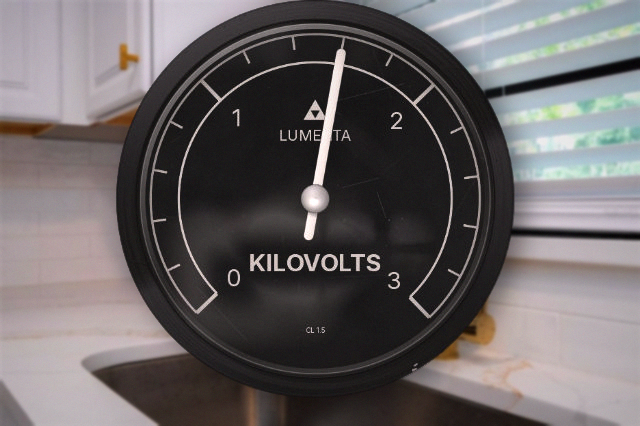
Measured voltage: 1.6 kV
